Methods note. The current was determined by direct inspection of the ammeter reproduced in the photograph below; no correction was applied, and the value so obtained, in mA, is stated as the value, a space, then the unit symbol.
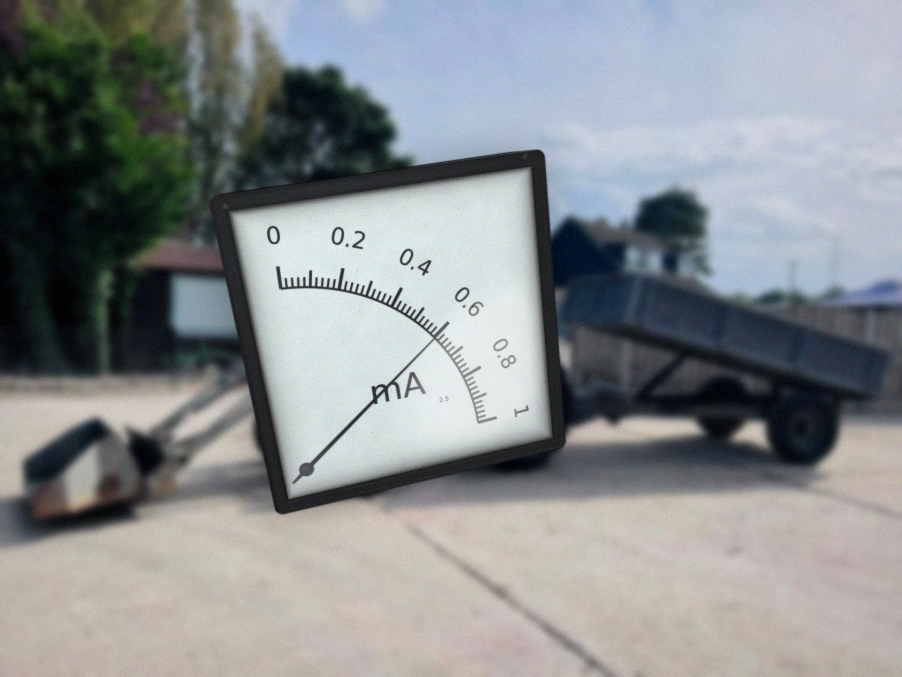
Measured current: 0.6 mA
